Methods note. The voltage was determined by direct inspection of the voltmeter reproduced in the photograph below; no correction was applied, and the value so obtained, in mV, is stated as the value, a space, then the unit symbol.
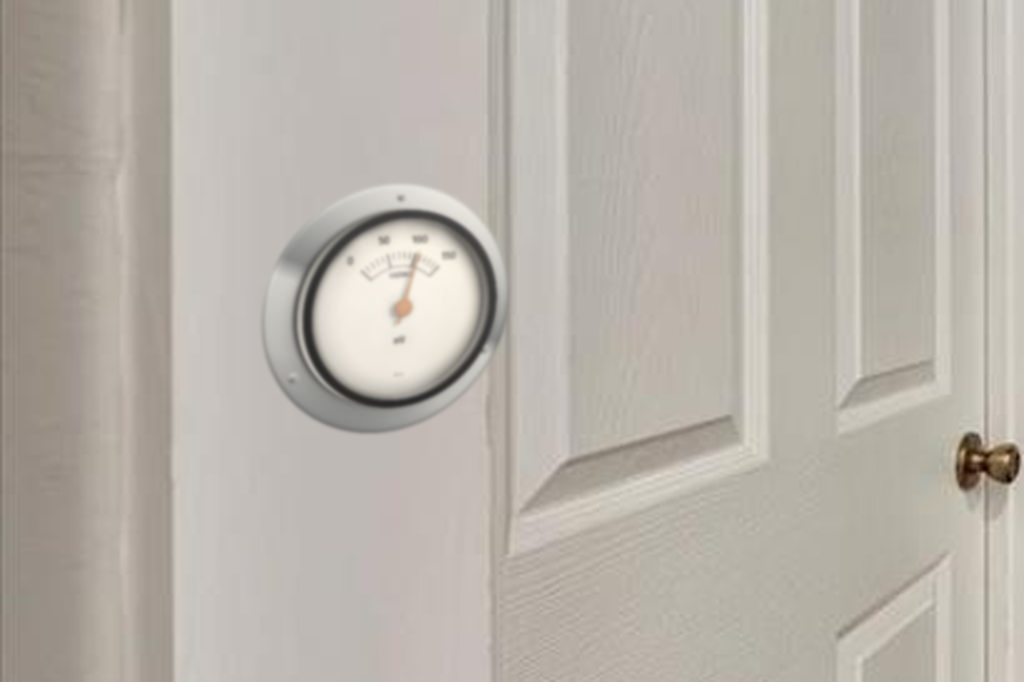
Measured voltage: 100 mV
